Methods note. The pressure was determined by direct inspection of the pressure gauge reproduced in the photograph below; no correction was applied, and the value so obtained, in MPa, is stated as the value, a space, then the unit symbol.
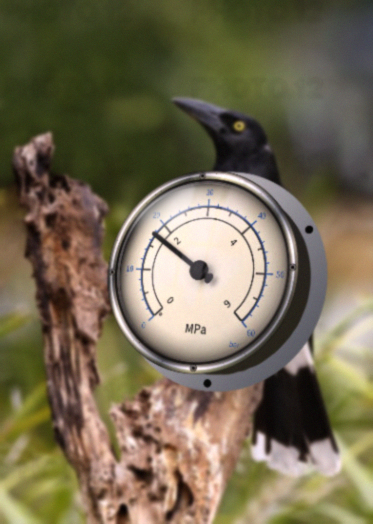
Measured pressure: 1.75 MPa
